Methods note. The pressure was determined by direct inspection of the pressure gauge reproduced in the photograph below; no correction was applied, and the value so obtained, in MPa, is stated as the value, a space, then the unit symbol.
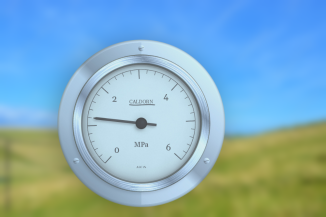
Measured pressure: 1.2 MPa
